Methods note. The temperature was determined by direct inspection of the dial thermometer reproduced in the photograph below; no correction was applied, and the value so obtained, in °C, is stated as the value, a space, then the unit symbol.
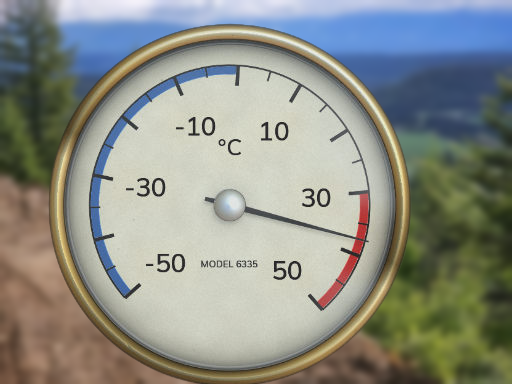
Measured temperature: 37.5 °C
